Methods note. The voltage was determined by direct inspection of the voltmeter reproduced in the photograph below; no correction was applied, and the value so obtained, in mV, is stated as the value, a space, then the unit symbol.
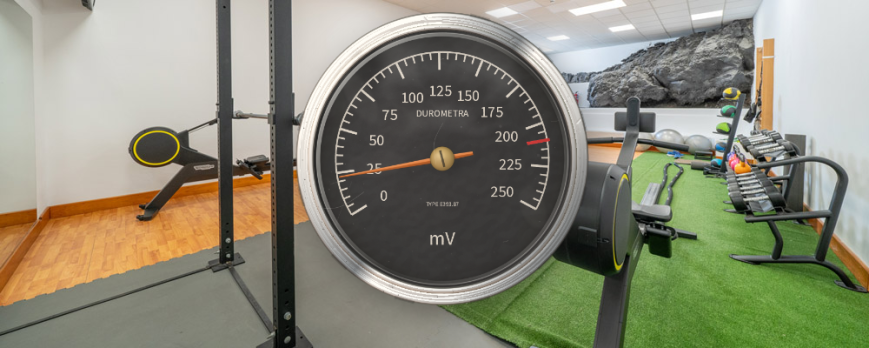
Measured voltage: 22.5 mV
